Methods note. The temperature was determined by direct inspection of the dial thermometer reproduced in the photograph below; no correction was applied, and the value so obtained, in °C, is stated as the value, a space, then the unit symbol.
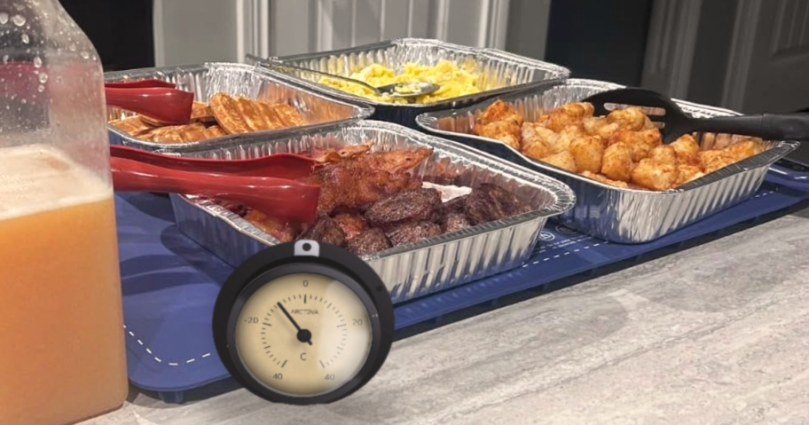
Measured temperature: -10 °C
